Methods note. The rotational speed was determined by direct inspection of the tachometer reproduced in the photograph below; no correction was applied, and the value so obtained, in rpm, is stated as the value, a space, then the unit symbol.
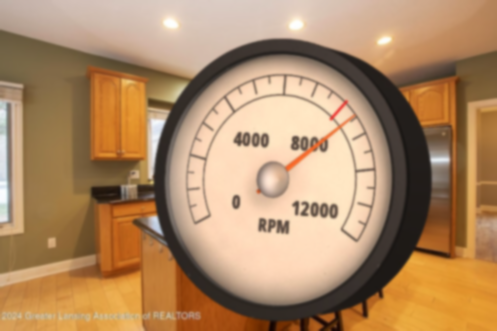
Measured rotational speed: 8500 rpm
